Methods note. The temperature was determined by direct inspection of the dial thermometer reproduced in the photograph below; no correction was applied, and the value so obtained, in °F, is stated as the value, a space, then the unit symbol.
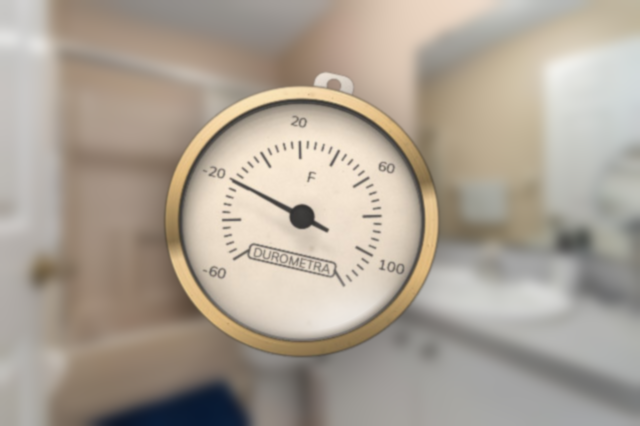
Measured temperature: -20 °F
